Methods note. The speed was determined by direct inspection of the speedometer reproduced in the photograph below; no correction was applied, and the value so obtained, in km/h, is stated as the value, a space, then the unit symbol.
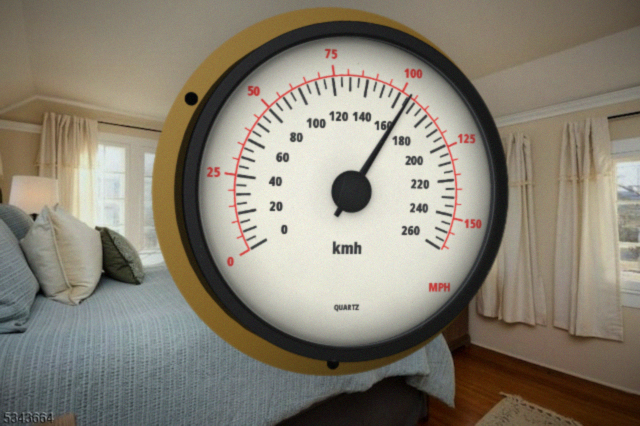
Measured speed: 165 km/h
